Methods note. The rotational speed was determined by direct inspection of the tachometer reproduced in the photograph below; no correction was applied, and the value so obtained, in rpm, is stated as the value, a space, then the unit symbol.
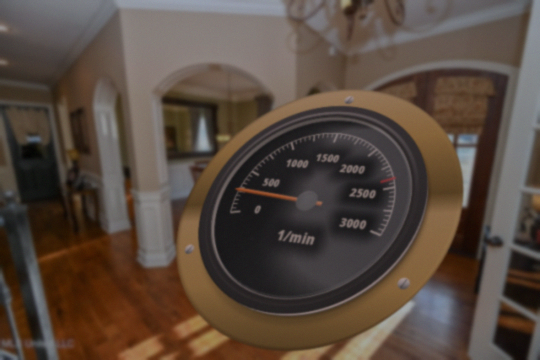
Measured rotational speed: 250 rpm
